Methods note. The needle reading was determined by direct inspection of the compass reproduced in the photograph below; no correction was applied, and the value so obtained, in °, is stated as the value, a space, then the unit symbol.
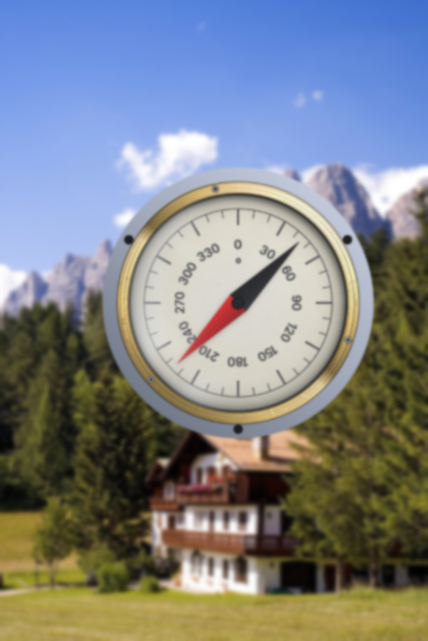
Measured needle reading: 225 °
